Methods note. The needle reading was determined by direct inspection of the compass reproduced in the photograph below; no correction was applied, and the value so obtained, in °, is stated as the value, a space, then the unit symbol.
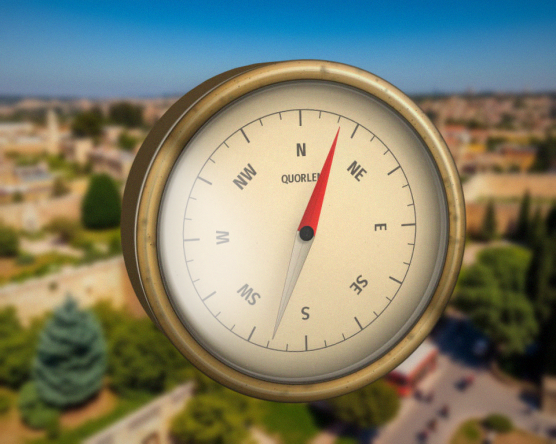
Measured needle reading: 20 °
